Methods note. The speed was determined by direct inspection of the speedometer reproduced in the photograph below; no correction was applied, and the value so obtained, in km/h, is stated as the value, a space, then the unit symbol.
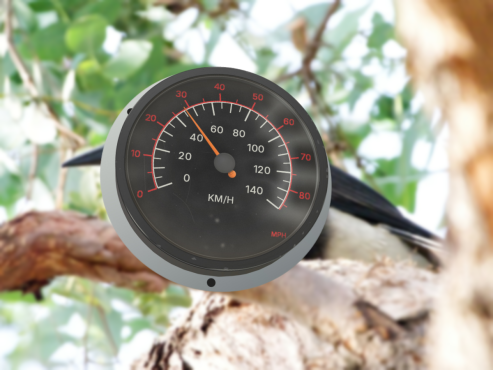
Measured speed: 45 km/h
